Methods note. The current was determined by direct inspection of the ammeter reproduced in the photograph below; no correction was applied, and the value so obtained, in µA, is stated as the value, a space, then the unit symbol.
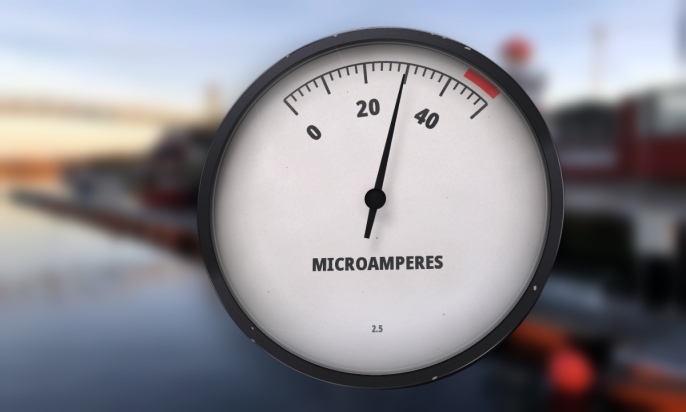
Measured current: 30 µA
